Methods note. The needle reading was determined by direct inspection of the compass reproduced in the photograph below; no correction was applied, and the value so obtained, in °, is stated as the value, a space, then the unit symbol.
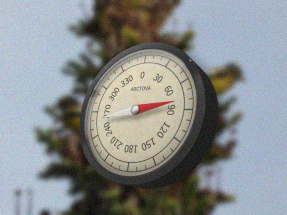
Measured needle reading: 80 °
